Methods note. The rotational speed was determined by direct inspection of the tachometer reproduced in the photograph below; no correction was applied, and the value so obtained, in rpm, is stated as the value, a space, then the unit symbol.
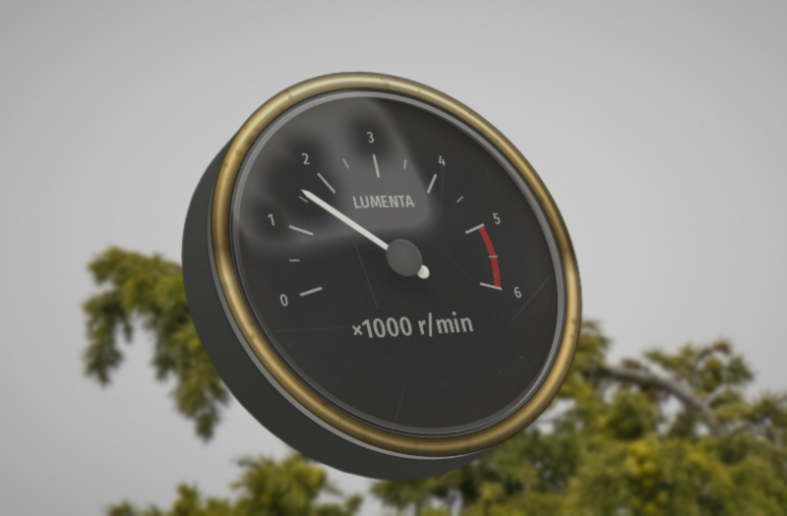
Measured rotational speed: 1500 rpm
